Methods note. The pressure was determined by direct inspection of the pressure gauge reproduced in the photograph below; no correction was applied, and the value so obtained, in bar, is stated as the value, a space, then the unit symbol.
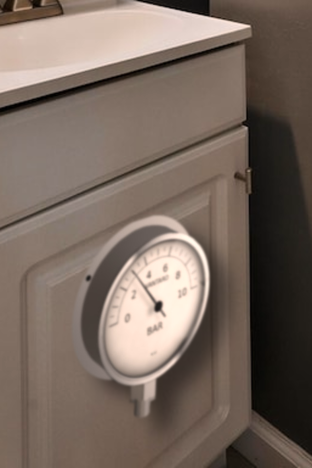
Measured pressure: 3 bar
